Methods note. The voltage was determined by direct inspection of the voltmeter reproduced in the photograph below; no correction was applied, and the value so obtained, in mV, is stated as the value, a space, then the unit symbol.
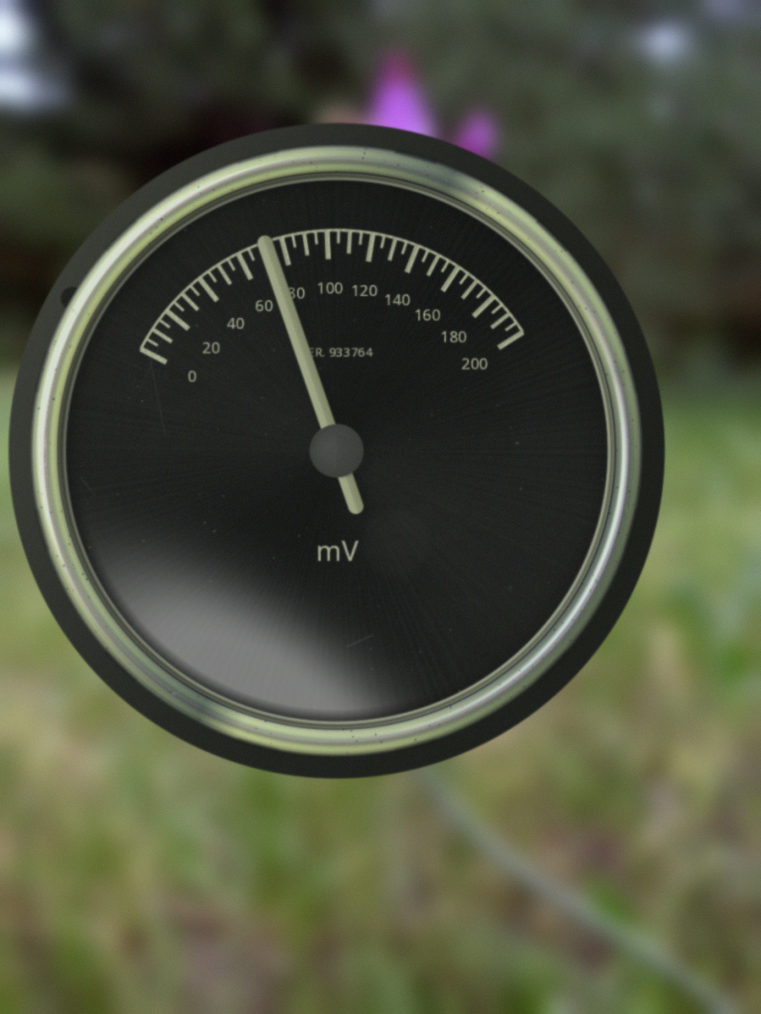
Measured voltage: 72.5 mV
